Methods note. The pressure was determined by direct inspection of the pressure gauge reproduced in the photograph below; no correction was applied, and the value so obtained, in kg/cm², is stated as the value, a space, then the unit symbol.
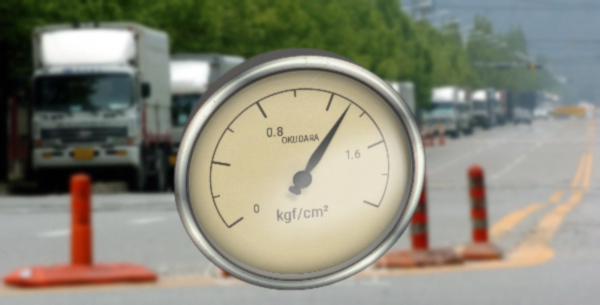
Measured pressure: 1.3 kg/cm²
